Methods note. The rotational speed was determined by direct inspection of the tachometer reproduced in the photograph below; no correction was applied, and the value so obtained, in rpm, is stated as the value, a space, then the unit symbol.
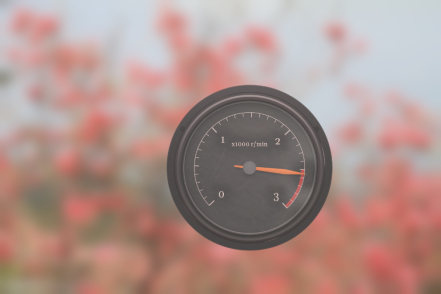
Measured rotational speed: 2550 rpm
